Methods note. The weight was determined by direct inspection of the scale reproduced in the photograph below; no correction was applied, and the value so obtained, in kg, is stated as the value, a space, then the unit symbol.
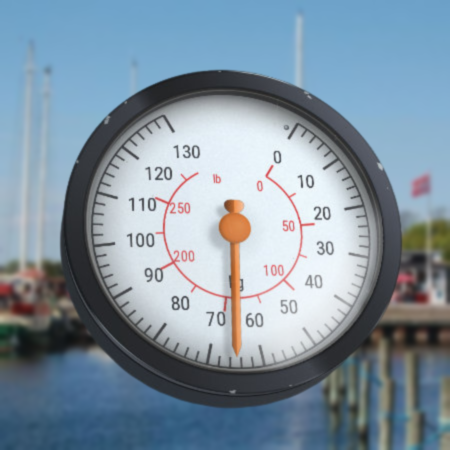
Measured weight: 65 kg
